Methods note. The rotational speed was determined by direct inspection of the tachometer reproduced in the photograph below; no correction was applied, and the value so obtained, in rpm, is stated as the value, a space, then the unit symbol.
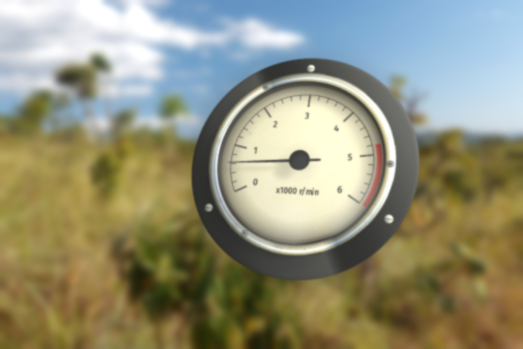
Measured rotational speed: 600 rpm
